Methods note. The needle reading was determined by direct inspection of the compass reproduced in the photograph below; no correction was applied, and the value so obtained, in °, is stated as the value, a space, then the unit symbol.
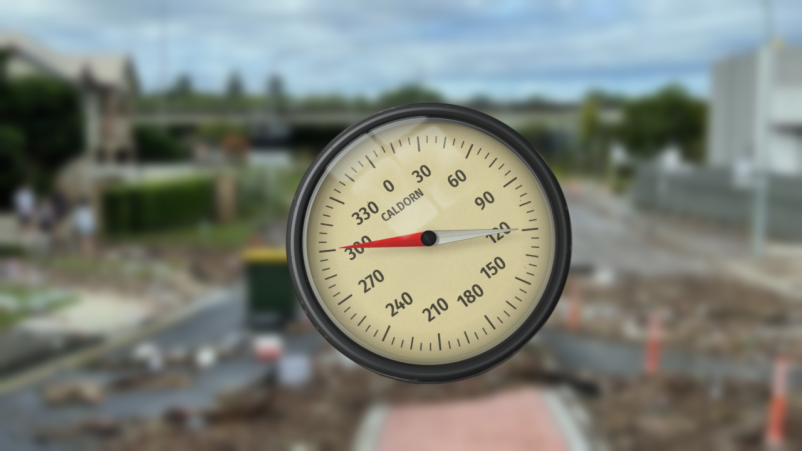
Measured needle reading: 300 °
